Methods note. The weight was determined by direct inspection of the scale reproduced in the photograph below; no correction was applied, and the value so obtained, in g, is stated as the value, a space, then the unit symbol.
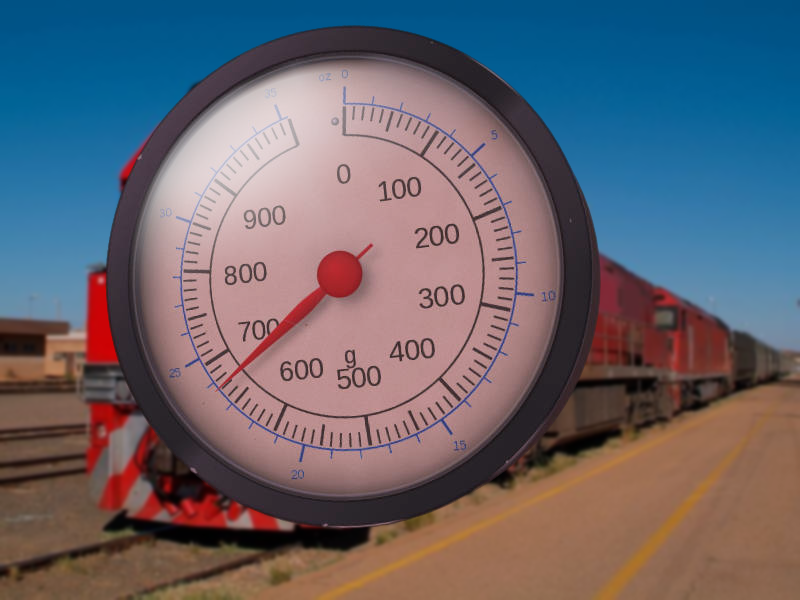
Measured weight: 670 g
